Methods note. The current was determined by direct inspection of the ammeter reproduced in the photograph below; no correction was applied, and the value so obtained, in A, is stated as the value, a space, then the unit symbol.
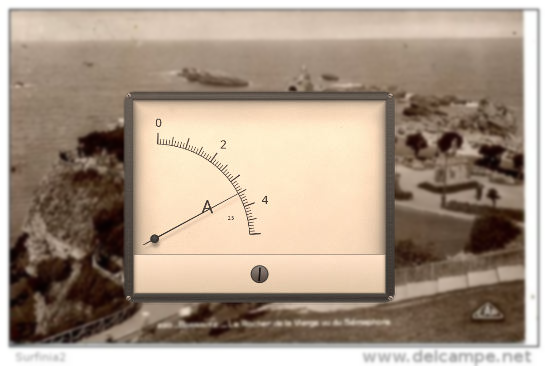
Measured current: 3.5 A
